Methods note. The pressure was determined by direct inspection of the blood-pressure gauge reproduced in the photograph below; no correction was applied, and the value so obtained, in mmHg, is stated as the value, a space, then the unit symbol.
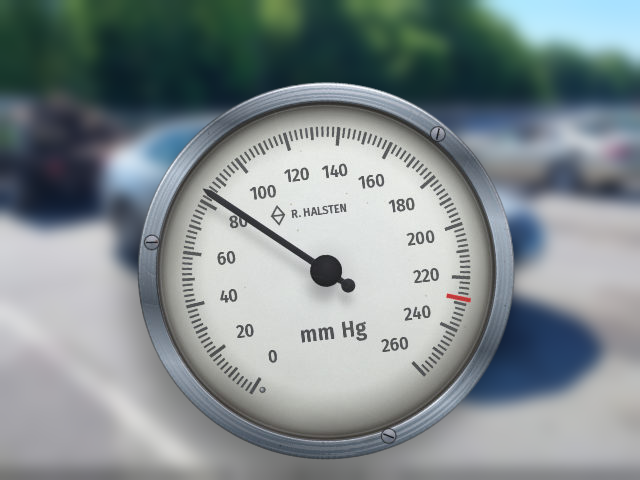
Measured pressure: 84 mmHg
